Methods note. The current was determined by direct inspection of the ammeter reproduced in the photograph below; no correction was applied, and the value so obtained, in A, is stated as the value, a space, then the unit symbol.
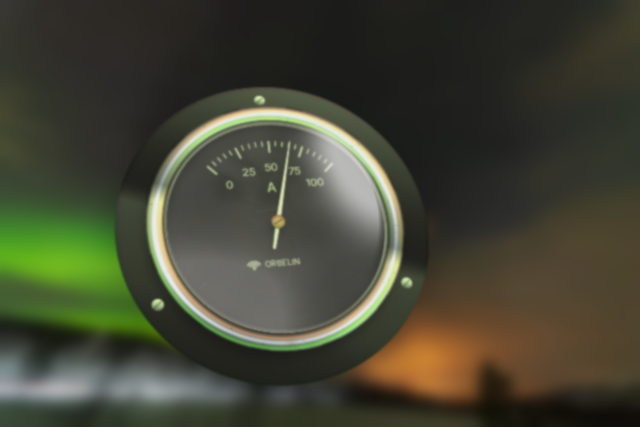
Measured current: 65 A
